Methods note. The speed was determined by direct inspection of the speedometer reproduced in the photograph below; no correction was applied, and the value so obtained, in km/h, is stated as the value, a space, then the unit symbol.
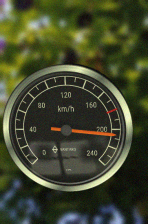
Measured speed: 205 km/h
